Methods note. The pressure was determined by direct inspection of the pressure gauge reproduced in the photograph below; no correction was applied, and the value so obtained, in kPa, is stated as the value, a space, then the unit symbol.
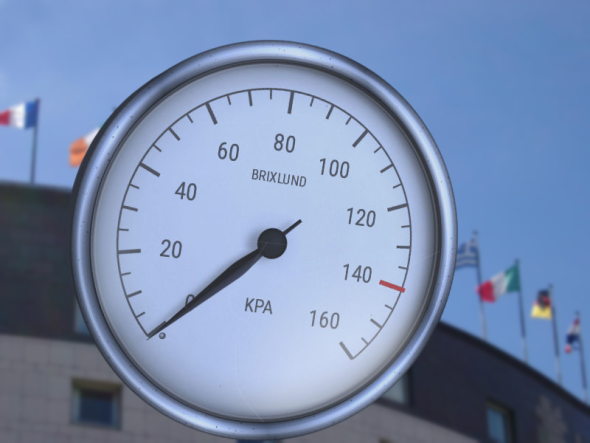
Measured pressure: 0 kPa
